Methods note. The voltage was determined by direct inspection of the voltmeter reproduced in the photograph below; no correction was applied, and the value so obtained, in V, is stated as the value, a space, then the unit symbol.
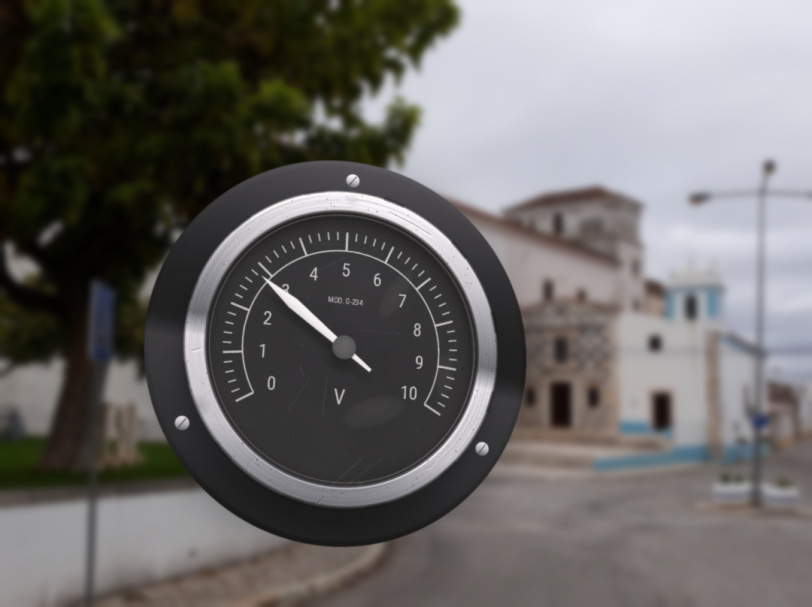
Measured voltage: 2.8 V
